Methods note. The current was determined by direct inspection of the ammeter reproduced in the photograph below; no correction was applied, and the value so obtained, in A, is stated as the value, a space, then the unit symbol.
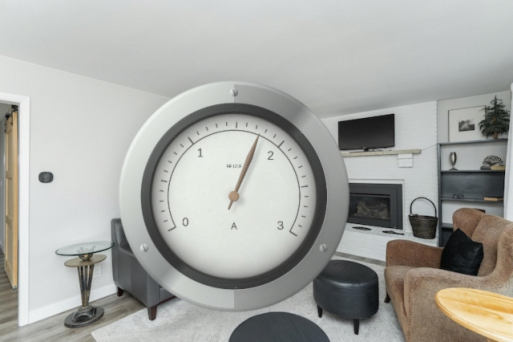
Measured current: 1.75 A
